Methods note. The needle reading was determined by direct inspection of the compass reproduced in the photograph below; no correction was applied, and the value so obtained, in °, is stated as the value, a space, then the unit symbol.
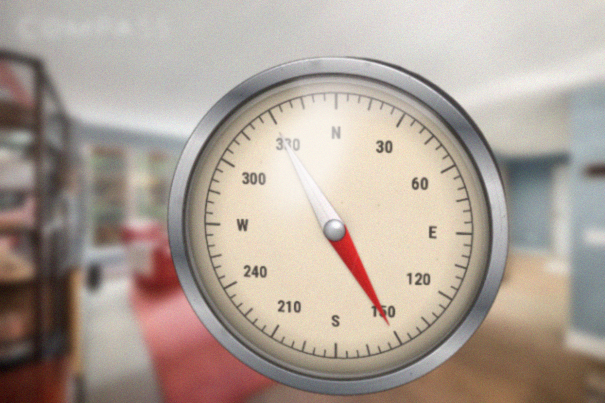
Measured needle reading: 150 °
